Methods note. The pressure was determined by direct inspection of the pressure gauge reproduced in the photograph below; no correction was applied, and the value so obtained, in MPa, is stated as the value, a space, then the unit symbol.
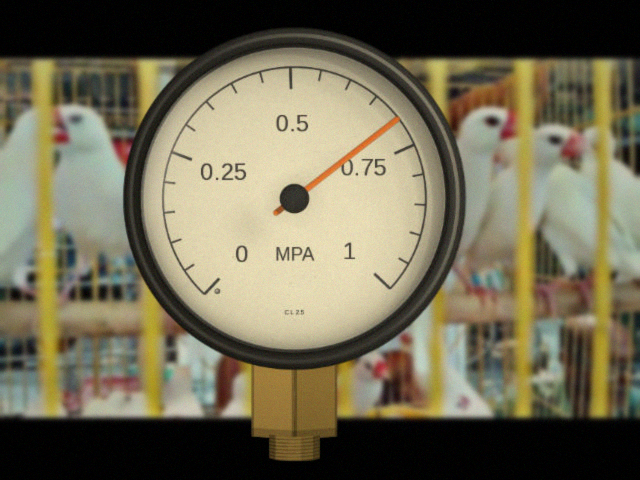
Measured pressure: 0.7 MPa
